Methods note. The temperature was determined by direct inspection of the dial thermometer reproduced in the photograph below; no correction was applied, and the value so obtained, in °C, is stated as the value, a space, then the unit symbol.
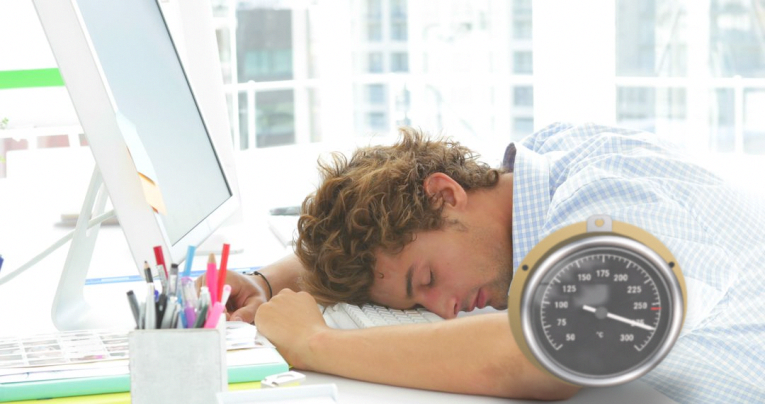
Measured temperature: 275 °C
